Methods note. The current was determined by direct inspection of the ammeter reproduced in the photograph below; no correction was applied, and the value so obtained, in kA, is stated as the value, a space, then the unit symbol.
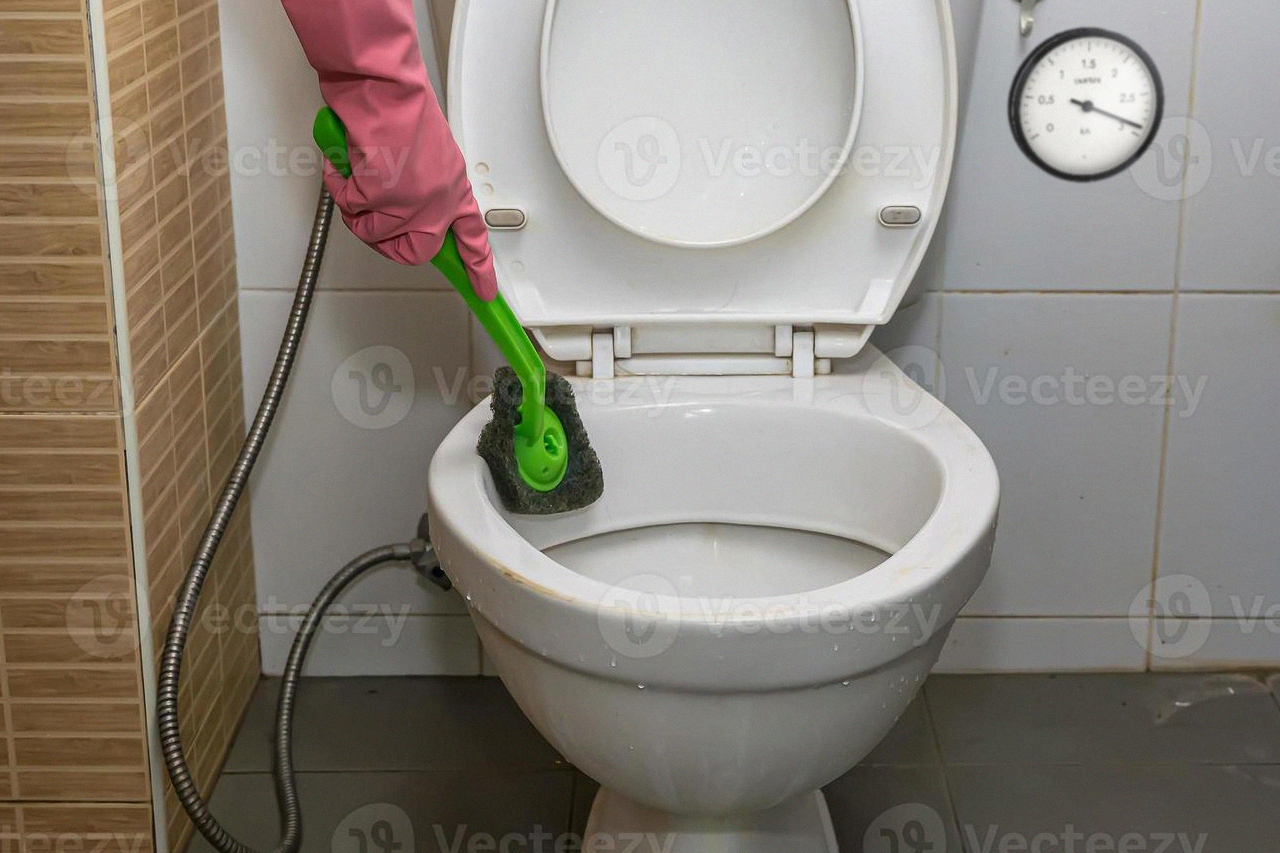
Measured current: 2.9 kA
